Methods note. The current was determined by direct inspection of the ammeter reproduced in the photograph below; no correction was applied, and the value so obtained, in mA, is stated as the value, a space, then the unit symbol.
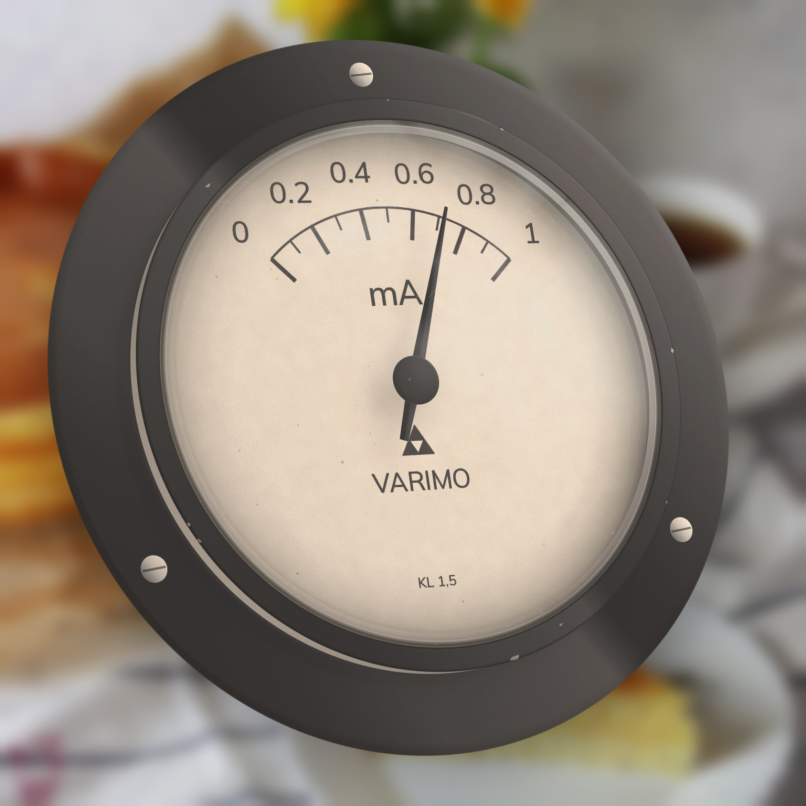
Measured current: 0.7 mA
